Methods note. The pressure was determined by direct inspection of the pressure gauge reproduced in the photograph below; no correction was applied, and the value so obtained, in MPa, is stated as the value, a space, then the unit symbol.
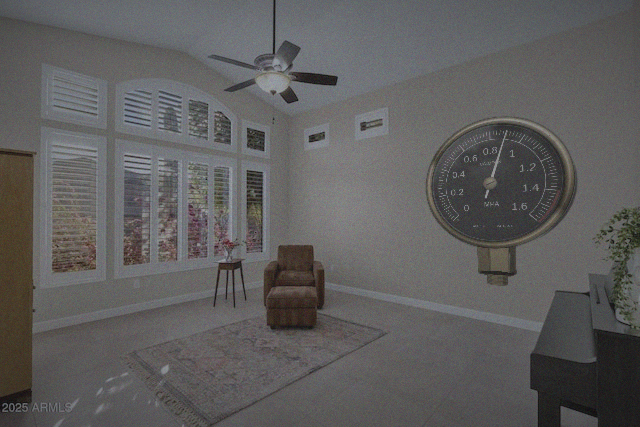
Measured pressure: 0.9 MPa
